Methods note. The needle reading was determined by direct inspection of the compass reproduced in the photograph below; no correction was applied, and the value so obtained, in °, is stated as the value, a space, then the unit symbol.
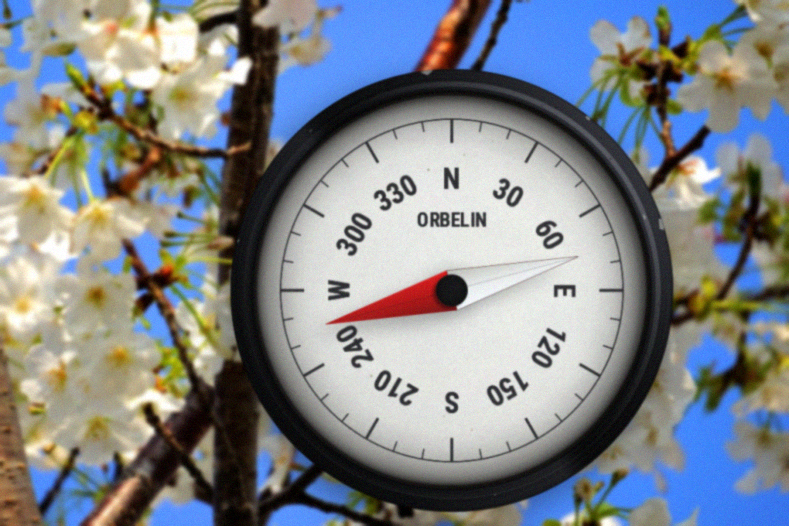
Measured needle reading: 255 °
